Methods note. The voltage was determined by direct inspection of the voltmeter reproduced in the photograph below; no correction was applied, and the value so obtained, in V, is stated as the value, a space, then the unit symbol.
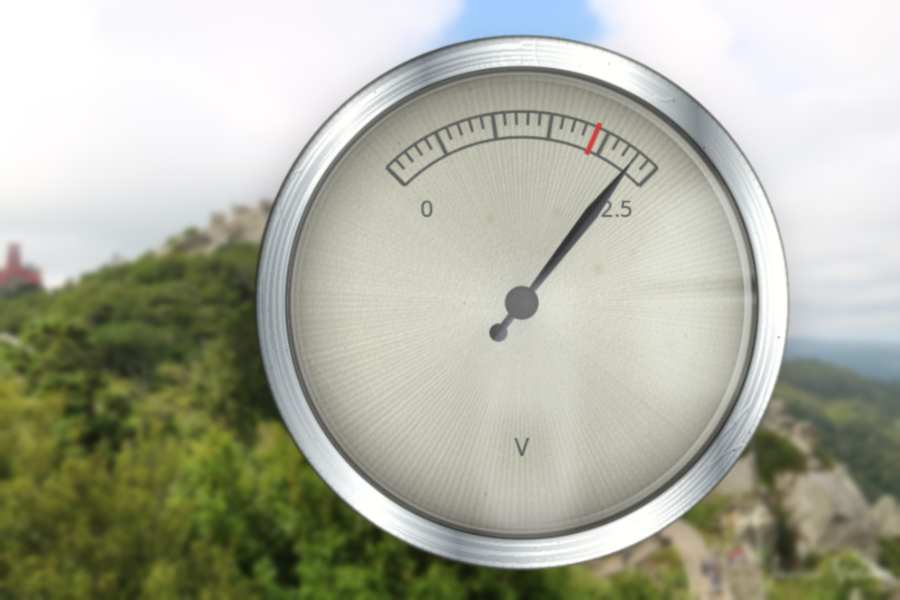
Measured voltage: 2.3 V
